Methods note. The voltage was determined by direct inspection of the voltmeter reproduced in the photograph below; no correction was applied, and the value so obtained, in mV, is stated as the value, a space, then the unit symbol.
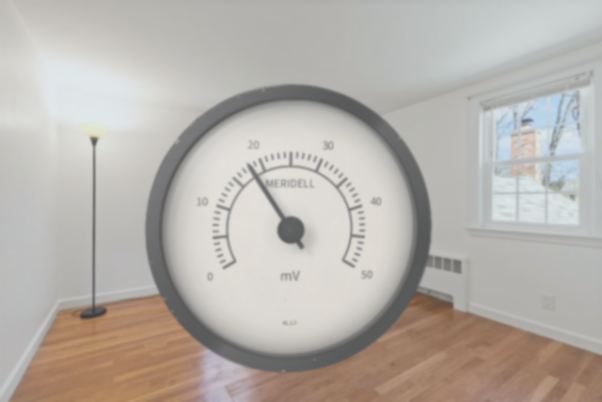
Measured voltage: 18 mV
